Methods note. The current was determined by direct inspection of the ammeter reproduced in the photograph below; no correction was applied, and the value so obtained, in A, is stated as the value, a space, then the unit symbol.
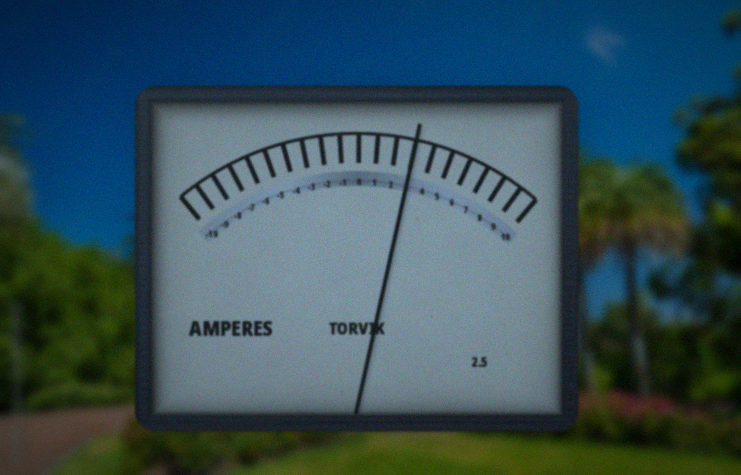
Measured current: 3 A
